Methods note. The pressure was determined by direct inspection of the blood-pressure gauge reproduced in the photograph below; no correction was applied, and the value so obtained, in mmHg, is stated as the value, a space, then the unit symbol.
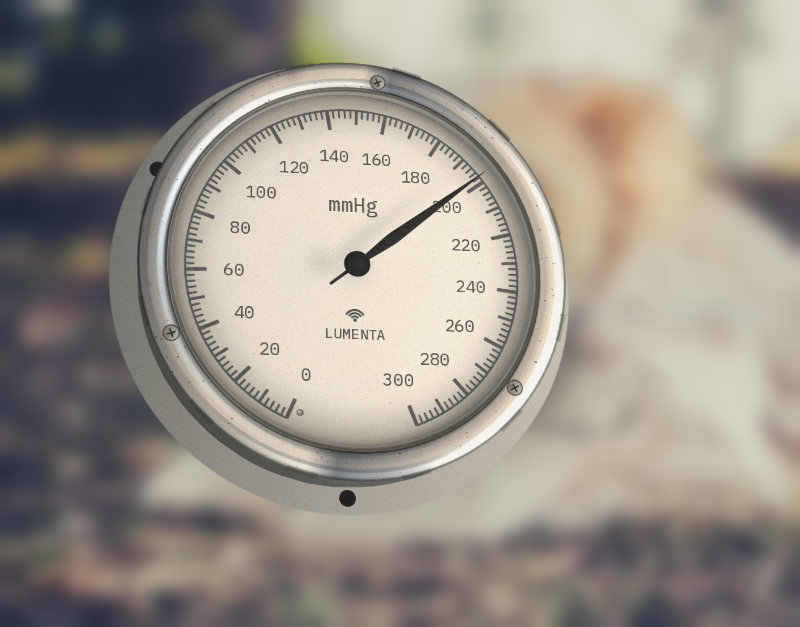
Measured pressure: 198 mmHg
